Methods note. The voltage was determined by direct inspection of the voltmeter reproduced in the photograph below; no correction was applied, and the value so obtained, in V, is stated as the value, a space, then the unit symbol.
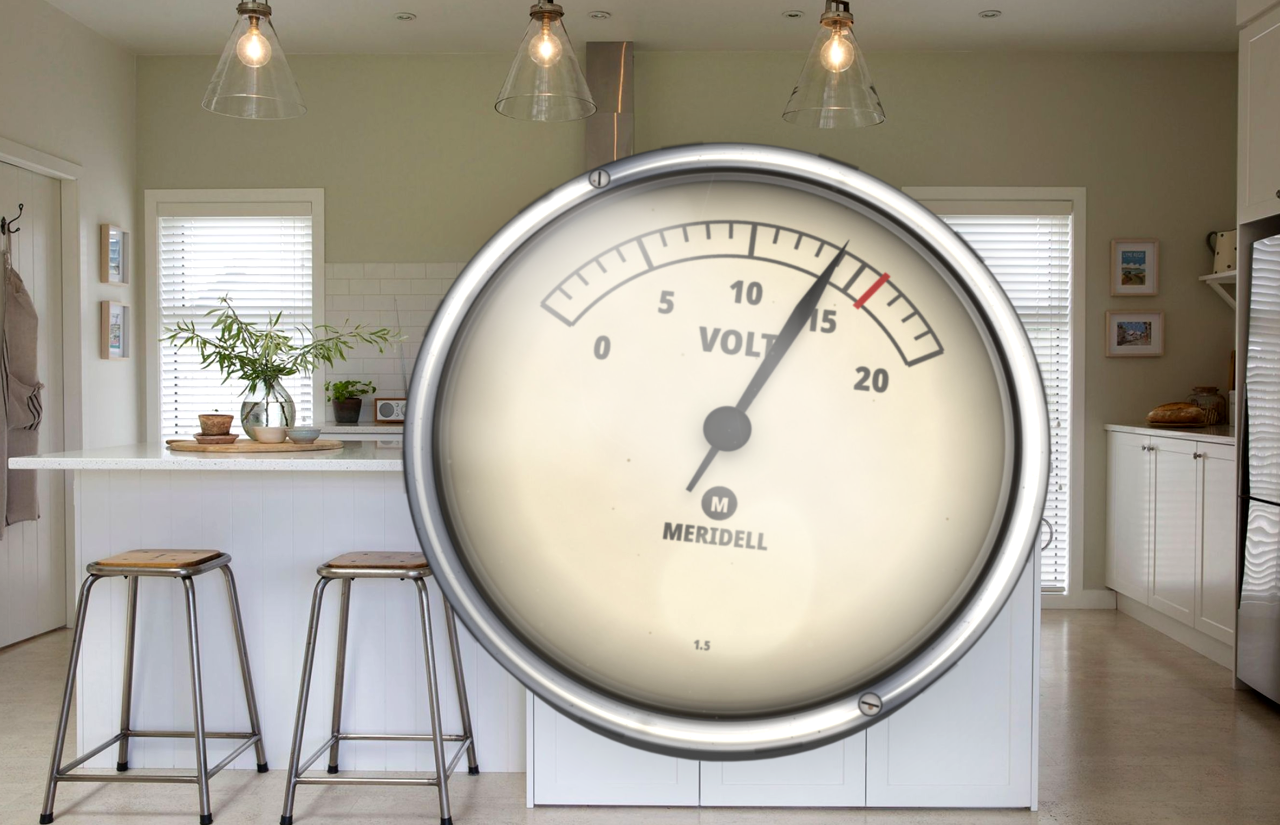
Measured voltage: 14 V
